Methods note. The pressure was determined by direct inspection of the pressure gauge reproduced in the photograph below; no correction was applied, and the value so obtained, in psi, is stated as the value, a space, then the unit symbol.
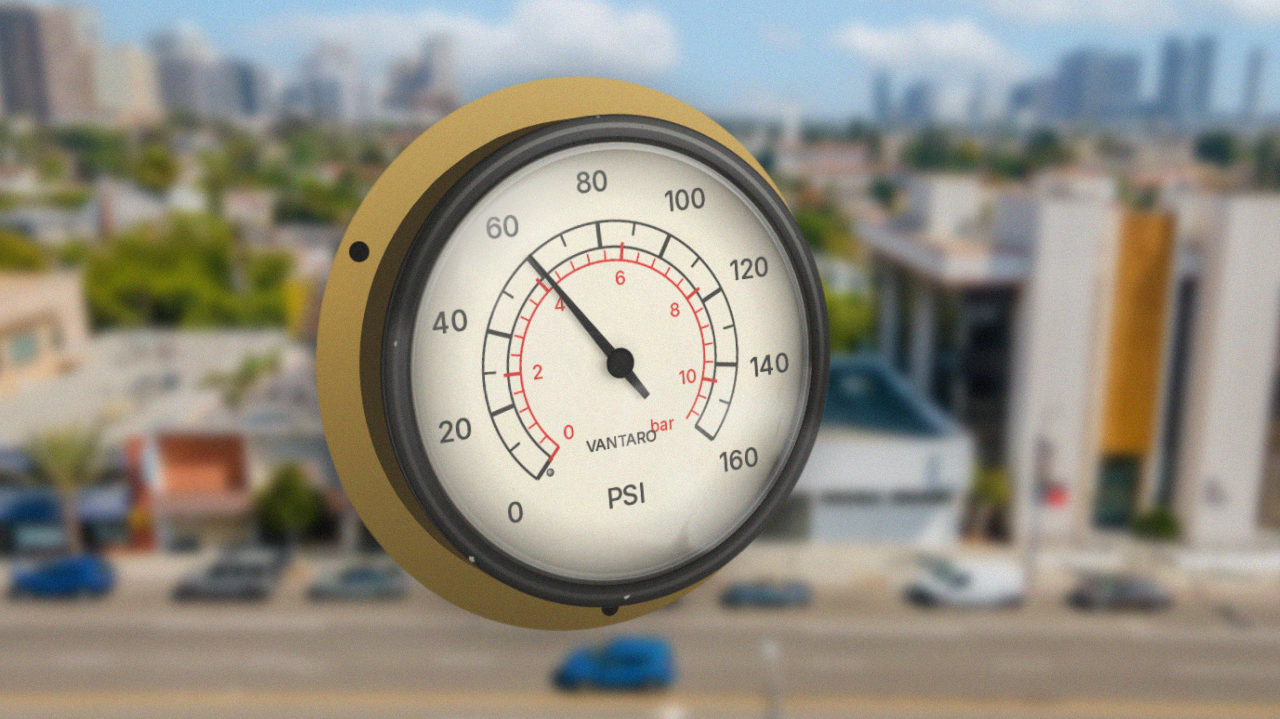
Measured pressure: 60 psi
